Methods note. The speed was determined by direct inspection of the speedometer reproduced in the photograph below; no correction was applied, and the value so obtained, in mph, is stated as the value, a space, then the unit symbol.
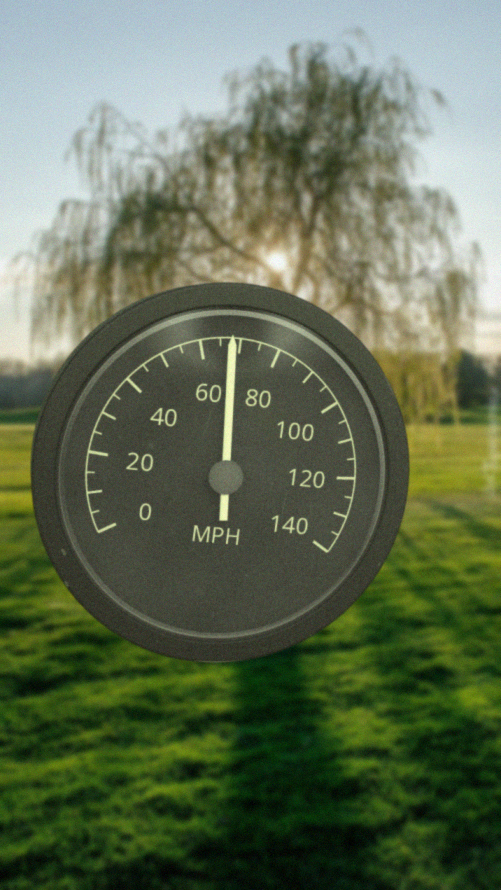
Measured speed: 67.5 mph
